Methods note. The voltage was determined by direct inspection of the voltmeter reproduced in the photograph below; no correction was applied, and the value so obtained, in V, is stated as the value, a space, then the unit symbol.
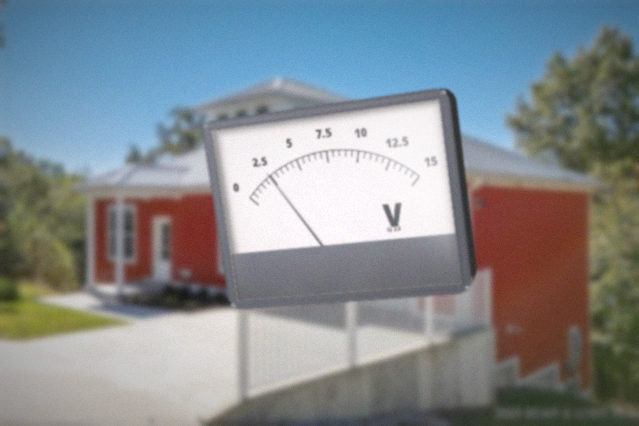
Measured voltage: 2.5 V
